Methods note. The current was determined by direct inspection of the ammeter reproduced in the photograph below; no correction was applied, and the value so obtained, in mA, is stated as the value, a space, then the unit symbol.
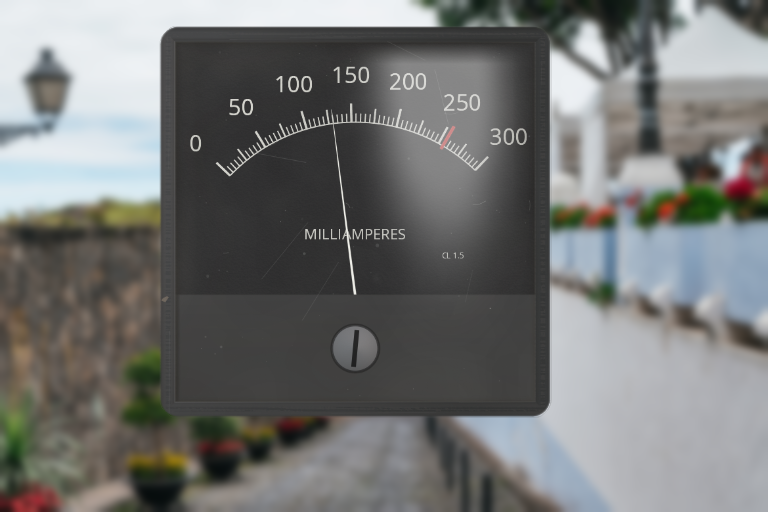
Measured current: 130 mA
